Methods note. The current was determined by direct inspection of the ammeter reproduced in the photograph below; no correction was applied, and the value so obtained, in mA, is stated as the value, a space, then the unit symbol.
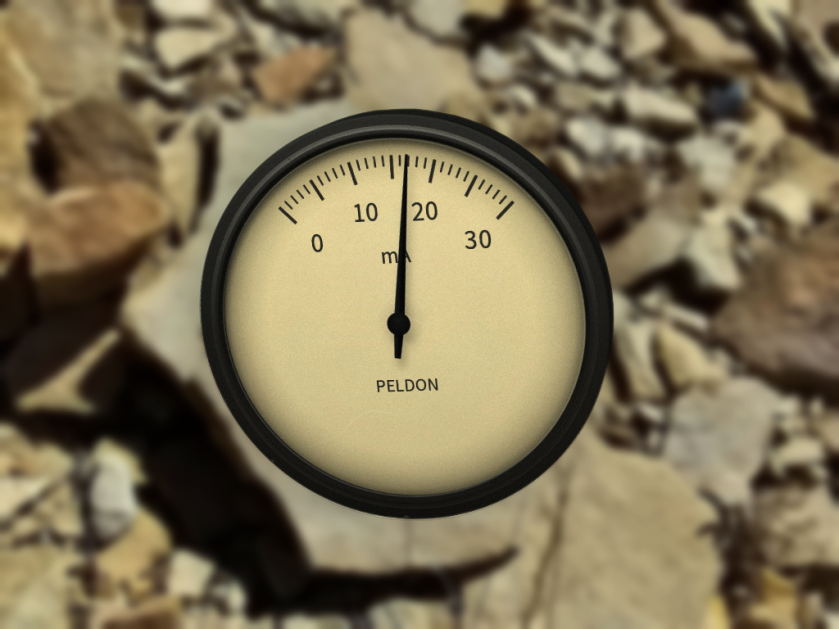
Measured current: 17 mA
